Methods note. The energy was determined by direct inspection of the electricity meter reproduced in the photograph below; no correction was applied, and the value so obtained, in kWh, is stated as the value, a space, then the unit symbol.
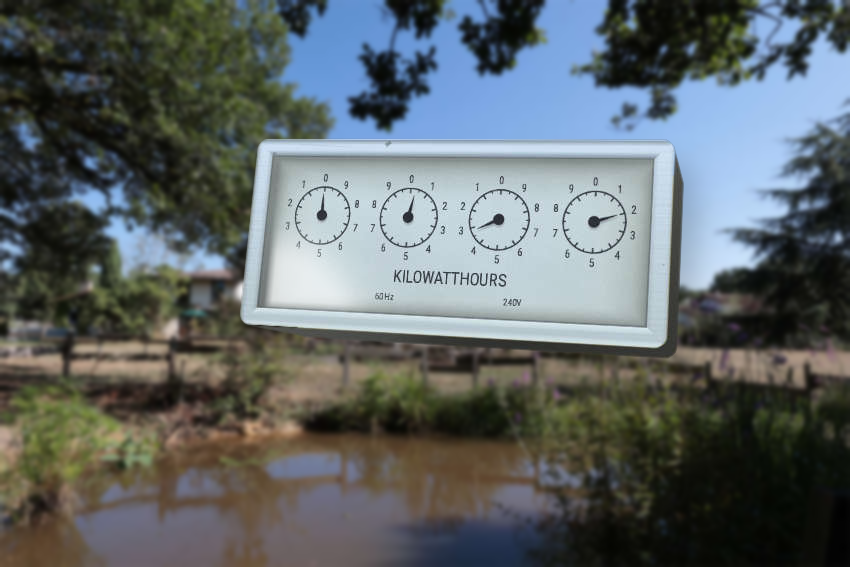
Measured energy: 32 kWh
